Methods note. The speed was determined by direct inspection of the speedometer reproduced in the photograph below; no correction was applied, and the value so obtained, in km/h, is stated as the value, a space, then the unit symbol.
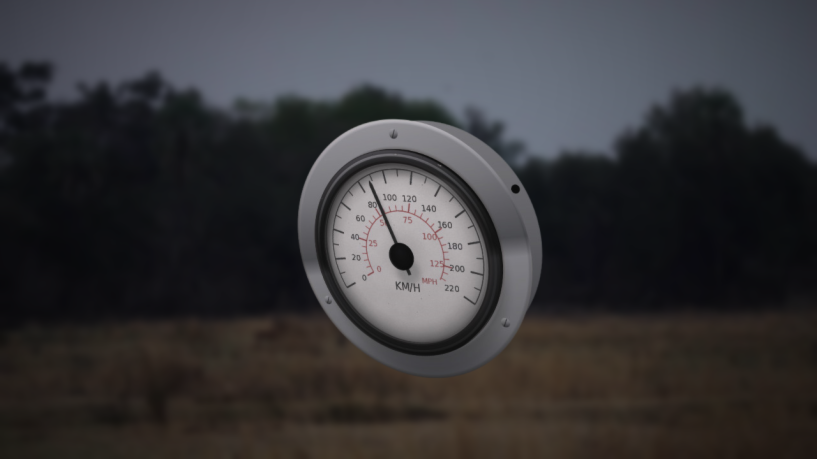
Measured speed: 90 km/h
